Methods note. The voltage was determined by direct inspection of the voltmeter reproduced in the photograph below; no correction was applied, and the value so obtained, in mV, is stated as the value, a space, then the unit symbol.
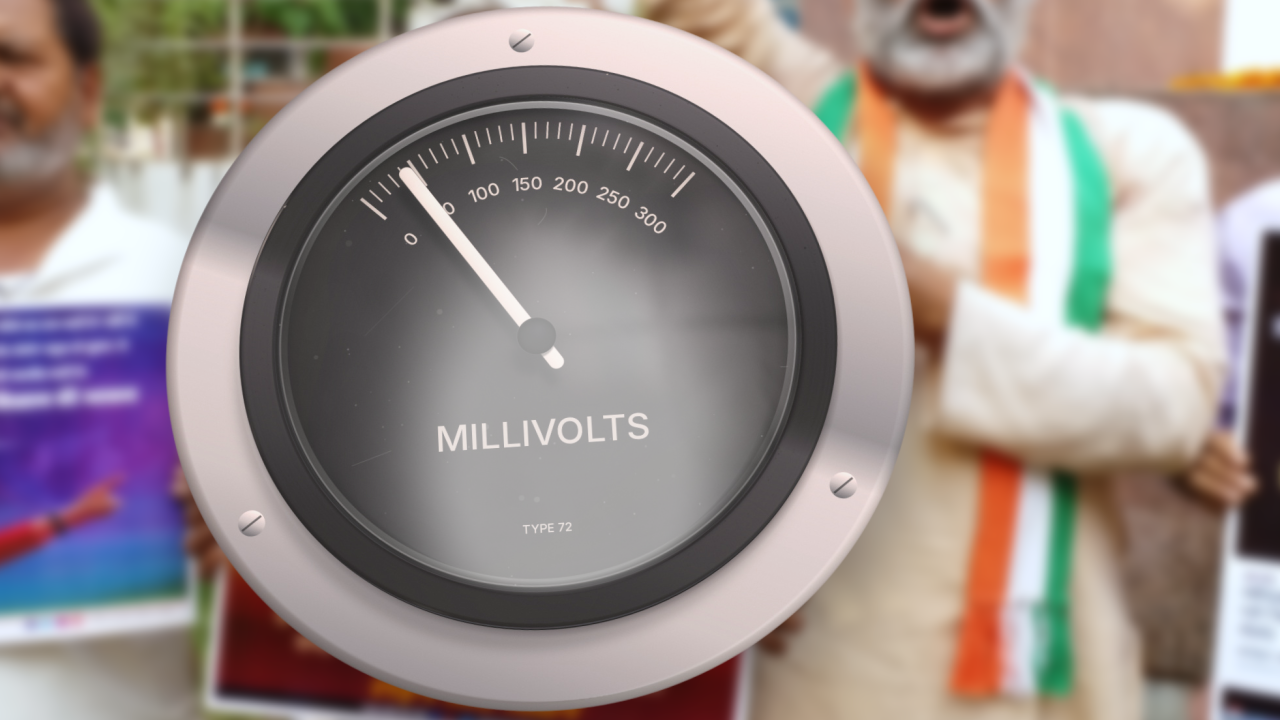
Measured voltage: 40 mV
